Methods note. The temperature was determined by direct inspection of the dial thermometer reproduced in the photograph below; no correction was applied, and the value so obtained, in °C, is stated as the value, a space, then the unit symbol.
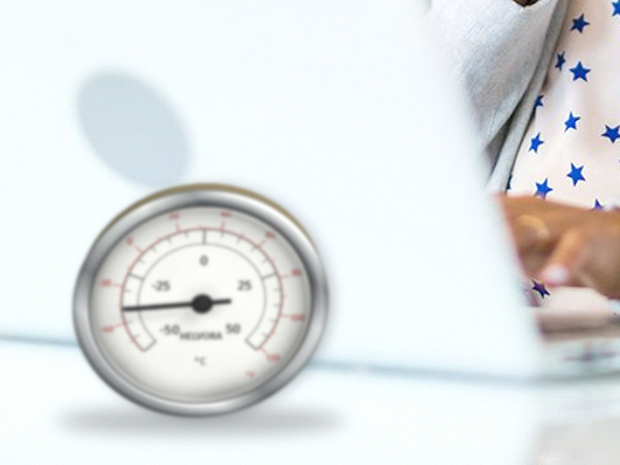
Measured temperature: -35 °C
